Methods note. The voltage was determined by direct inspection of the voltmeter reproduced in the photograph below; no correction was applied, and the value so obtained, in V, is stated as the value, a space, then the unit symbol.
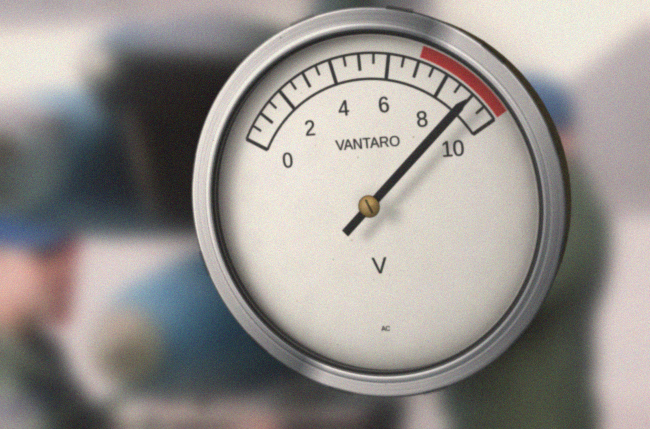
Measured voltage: 9 V
